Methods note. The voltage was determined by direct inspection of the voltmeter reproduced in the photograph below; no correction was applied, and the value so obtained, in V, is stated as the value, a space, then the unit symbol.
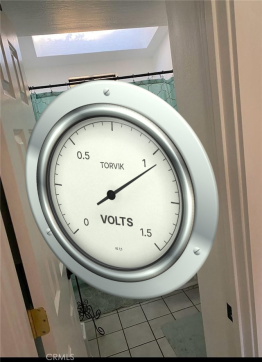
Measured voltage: 1.05 V
